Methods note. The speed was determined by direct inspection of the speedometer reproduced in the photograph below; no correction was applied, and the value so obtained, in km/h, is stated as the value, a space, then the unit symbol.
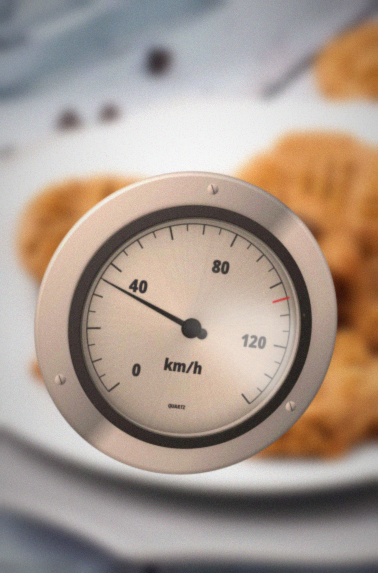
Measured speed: 35 km/h
